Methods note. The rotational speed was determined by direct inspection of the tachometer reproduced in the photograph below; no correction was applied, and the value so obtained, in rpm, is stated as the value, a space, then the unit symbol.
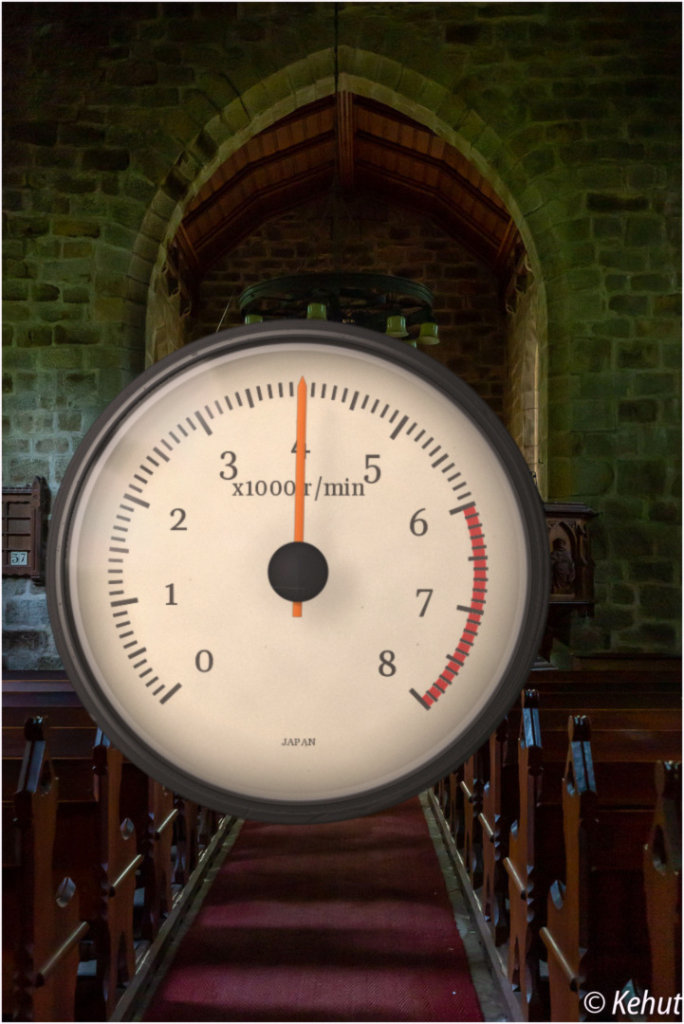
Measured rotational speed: 4000 rpm
